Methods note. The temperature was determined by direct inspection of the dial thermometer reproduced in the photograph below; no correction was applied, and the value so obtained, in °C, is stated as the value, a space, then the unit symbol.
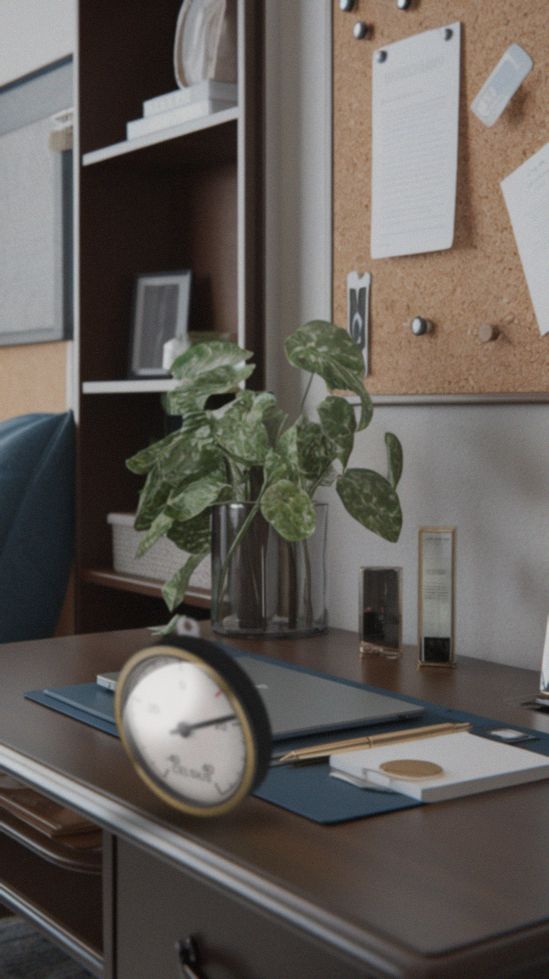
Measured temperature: 18 °C
